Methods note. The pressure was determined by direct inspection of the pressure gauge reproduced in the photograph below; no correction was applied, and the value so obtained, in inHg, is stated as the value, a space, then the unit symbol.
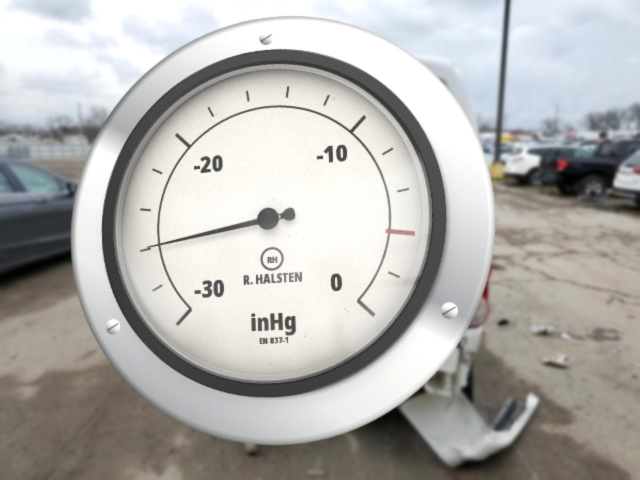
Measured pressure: -26 inHg
